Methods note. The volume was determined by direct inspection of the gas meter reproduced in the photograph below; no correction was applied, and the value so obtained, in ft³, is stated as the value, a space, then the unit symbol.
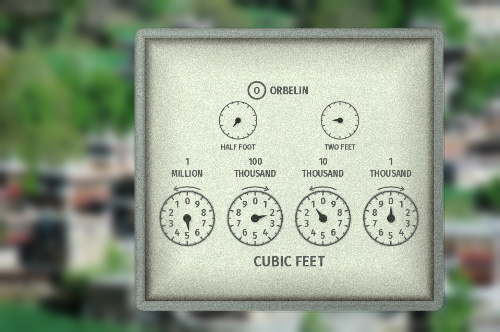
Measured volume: 521000 ft³
